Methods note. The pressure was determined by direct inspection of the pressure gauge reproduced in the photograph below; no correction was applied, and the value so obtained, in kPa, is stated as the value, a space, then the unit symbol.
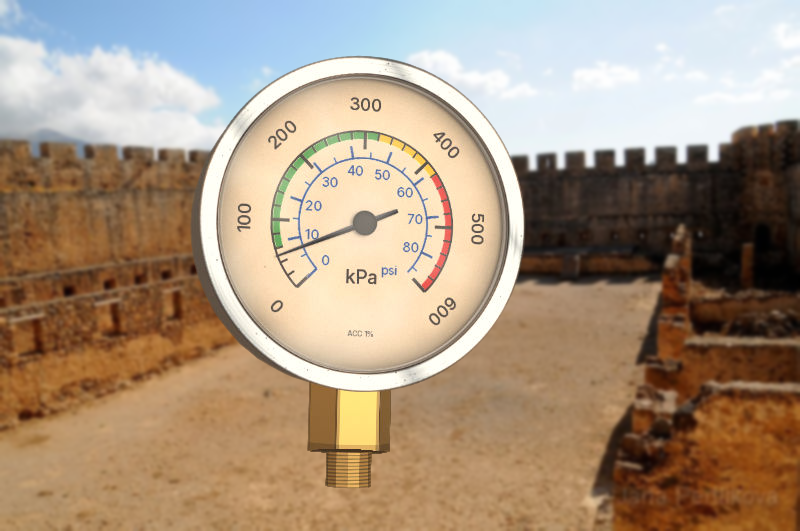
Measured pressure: 50 kPa
